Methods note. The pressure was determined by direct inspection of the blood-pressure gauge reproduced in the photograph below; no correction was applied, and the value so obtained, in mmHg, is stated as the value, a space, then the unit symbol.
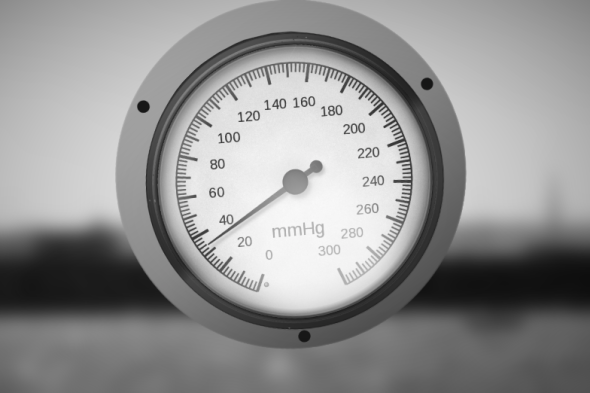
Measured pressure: 34 mmHg
